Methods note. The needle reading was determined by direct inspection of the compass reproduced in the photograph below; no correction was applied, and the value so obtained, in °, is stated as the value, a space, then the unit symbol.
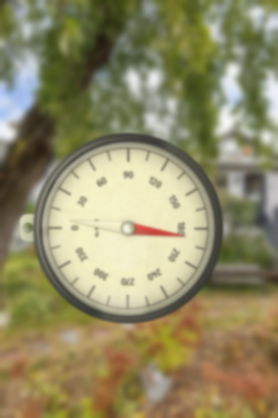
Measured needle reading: 187.5 °
